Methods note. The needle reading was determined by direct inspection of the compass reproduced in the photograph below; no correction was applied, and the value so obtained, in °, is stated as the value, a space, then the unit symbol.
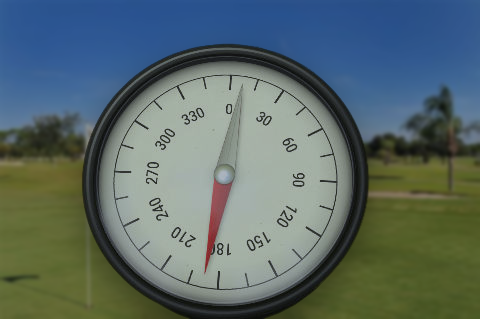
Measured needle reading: 187.5 °
